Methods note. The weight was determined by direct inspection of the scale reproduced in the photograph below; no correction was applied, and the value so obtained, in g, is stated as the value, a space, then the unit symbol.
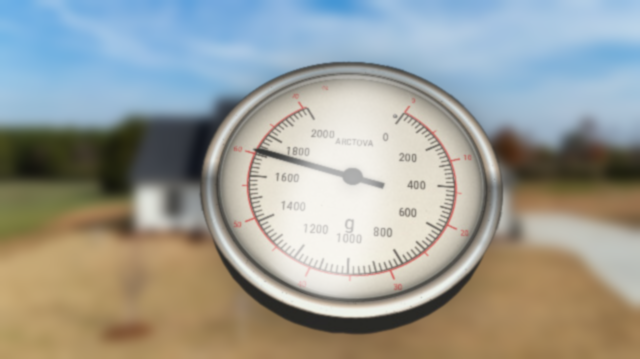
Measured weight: 1700 g
